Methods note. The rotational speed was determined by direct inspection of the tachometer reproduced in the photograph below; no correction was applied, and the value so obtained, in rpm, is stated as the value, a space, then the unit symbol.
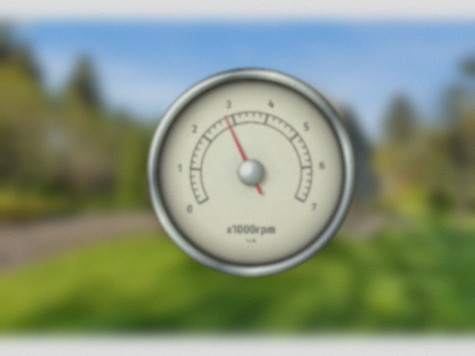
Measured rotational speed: 2800 rpm
